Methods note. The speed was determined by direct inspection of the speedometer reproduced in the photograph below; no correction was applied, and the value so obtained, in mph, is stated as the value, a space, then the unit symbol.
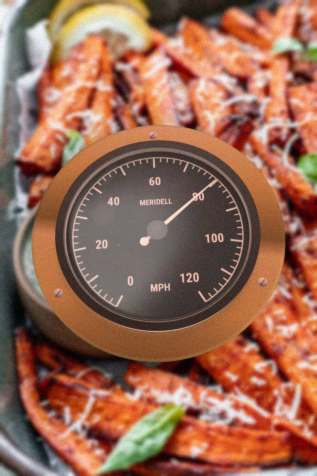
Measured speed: 80 mph
